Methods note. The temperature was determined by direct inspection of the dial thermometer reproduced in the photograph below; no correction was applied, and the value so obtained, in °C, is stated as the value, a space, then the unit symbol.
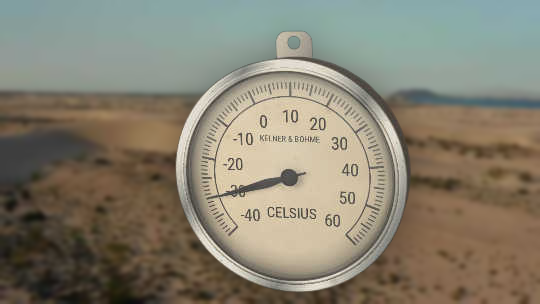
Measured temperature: -30 °C
